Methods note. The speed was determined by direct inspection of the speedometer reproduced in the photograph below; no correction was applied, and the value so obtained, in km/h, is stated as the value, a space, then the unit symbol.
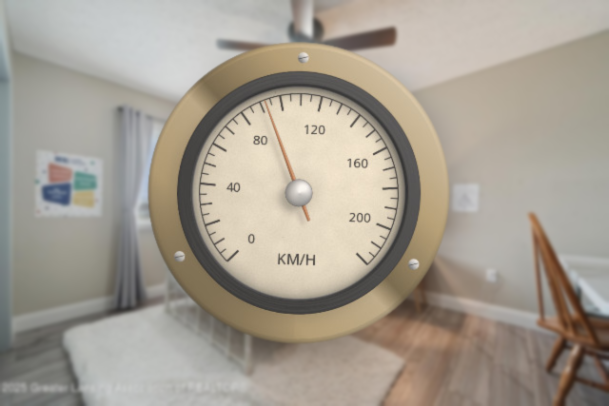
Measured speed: 92.5 km/h
